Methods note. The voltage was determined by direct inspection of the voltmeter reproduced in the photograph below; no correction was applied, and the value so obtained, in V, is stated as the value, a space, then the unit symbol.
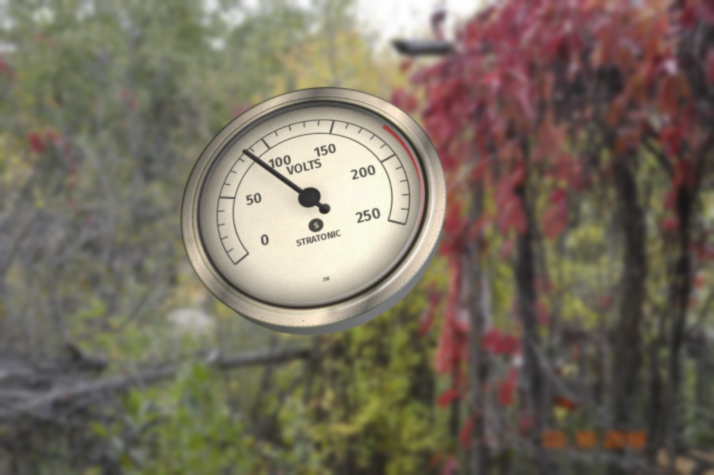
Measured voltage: 85 V
